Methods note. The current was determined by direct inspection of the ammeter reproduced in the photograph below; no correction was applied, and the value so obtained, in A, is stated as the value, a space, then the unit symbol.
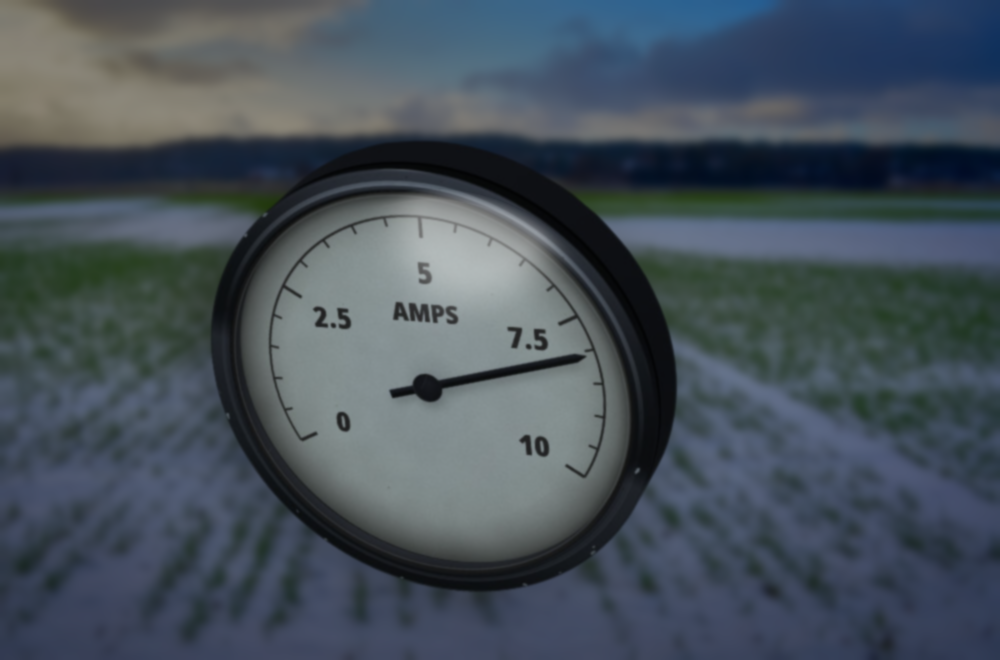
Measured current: 8 A
